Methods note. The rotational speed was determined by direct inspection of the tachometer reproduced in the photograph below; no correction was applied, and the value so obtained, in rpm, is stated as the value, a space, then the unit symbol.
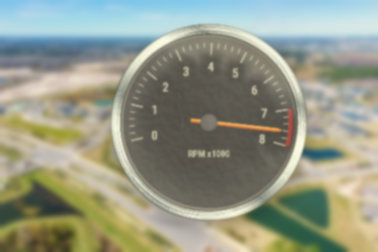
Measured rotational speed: 7600 rpm
